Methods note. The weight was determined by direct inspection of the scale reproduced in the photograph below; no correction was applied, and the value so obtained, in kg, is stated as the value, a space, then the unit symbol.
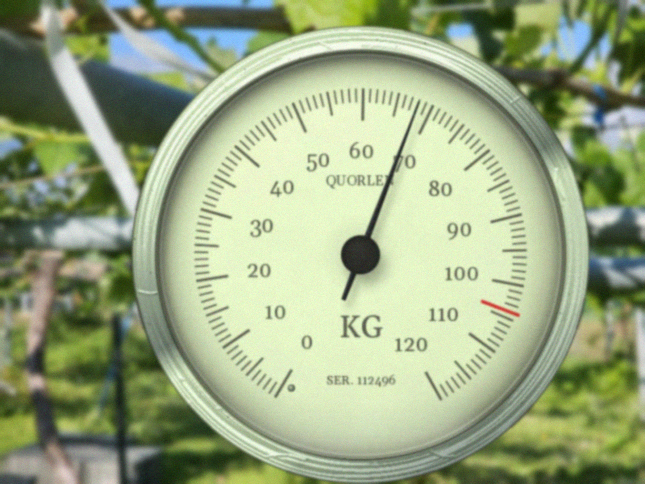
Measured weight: 68 kg
